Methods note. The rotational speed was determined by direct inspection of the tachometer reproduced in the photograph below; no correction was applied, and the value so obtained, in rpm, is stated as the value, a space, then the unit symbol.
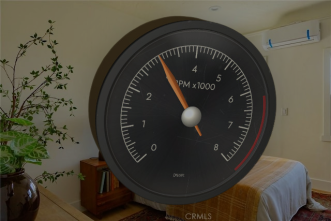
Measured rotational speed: 3000 rpm
